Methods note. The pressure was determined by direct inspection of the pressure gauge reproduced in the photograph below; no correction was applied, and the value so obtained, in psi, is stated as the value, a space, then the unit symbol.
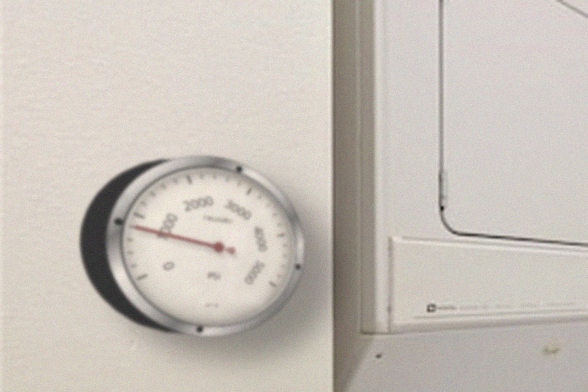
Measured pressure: 800 psi
